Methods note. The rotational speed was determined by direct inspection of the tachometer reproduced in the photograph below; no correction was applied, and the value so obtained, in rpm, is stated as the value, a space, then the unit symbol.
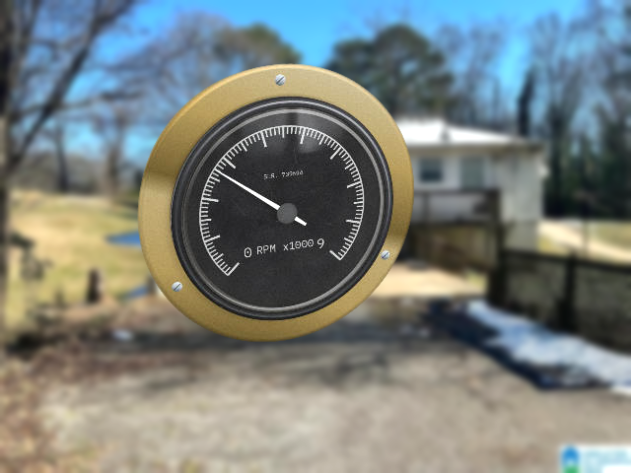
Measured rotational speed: 2700 rpm
